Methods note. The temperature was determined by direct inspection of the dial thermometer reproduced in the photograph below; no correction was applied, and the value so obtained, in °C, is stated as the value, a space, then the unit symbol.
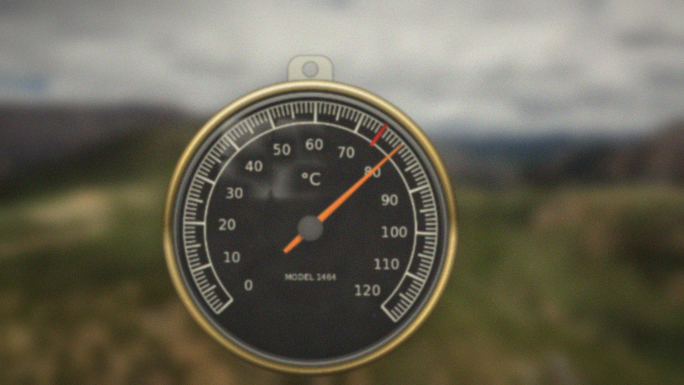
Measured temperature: 80 °C
